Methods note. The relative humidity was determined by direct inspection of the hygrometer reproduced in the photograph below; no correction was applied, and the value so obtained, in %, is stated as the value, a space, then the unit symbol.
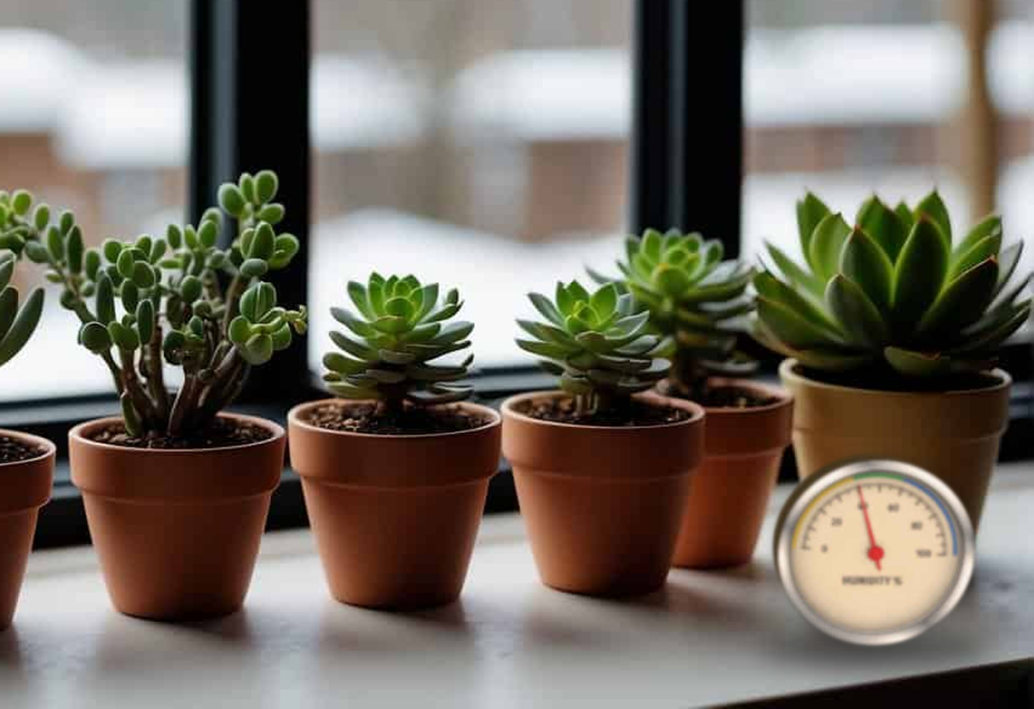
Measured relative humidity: 40 %
